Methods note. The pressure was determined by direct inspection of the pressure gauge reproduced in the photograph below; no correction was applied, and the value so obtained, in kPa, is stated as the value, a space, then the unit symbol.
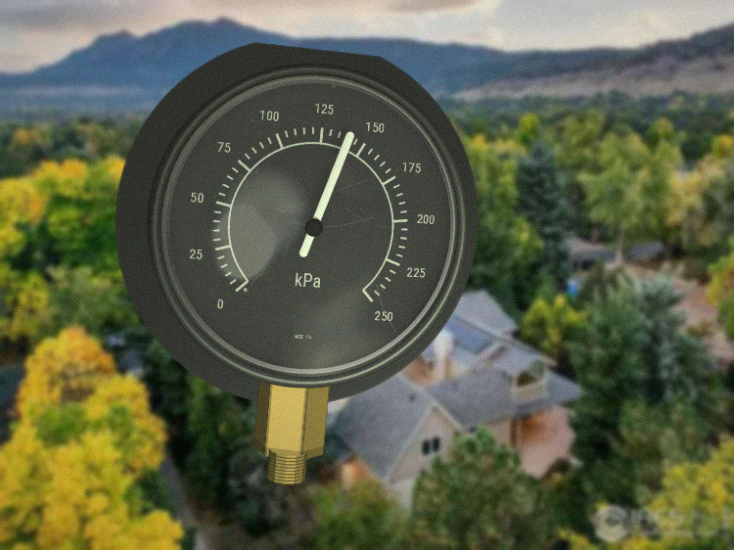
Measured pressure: 140 kPa
